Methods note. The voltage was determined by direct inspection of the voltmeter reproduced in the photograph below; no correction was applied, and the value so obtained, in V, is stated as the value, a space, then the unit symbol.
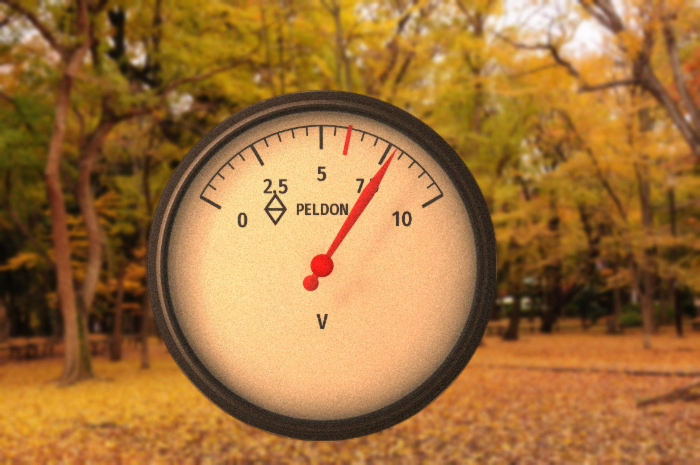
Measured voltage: 7.75 V
